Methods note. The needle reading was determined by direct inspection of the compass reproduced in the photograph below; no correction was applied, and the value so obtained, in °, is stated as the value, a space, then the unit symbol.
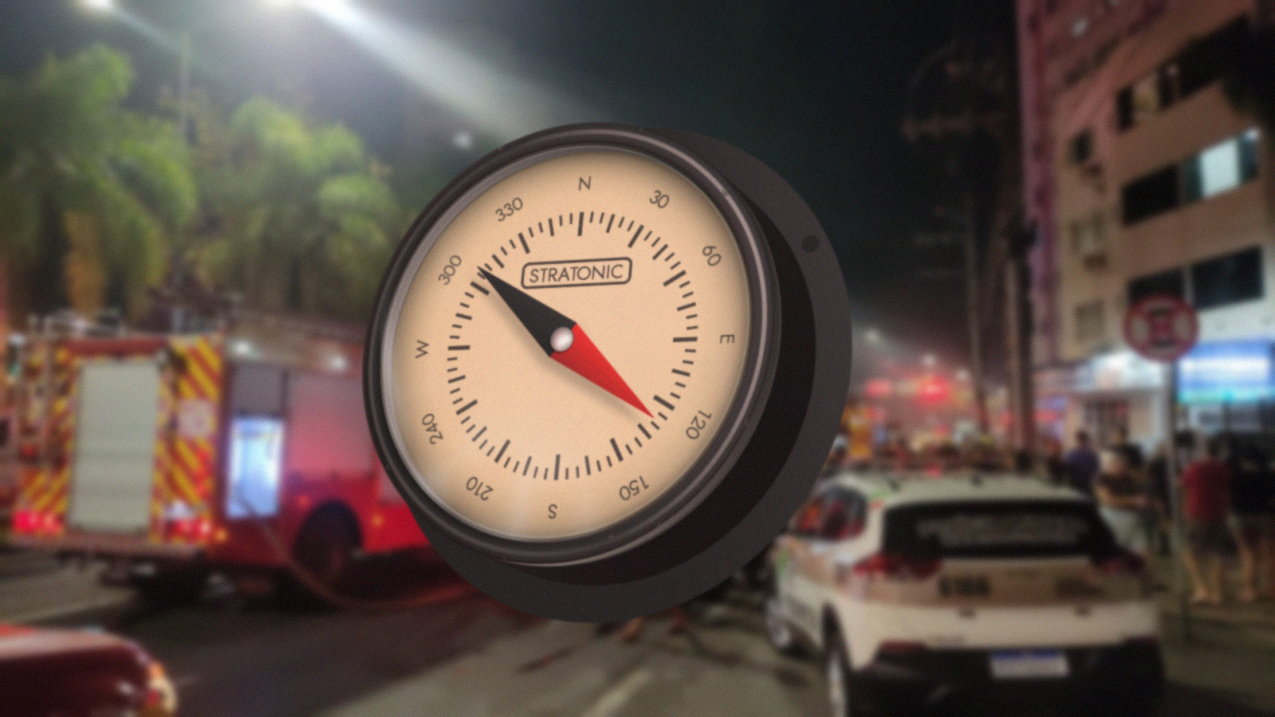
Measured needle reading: 127.5 °
